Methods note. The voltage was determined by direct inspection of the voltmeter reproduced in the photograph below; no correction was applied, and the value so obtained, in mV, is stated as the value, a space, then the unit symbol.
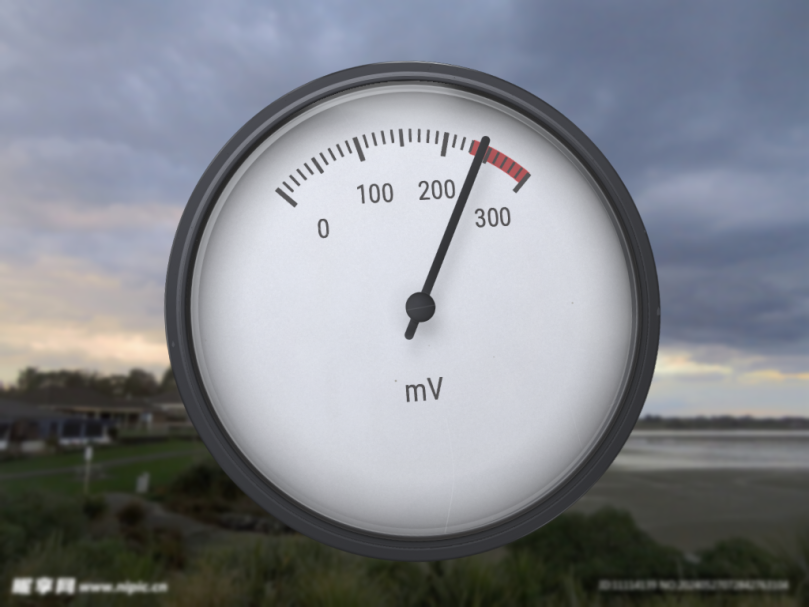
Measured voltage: 240 mV
